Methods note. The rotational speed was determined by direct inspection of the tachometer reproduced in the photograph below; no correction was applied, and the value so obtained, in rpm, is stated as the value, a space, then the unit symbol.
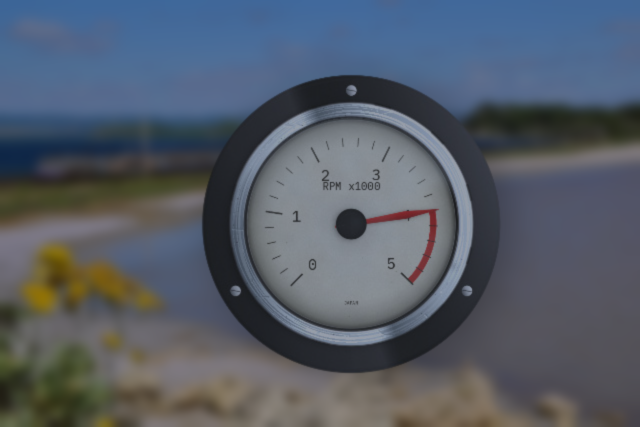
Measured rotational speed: 4000 rpm
